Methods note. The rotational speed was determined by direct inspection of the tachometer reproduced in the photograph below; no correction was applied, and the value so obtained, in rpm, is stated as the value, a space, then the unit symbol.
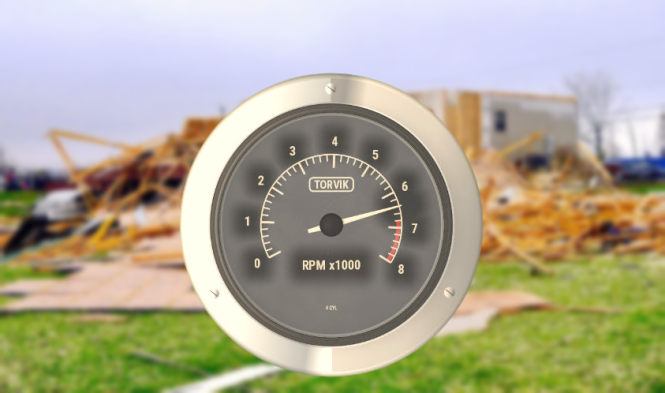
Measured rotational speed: 6400 rpm
